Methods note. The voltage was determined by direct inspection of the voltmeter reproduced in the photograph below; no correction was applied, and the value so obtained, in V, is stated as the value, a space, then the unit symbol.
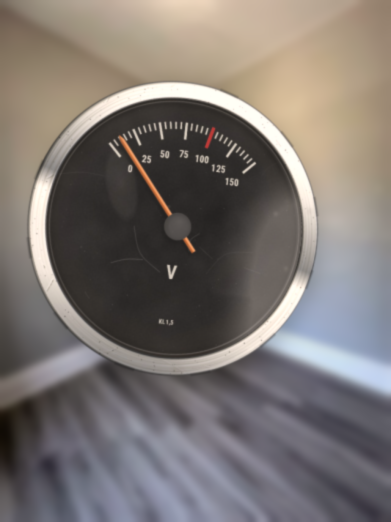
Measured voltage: 10 V
